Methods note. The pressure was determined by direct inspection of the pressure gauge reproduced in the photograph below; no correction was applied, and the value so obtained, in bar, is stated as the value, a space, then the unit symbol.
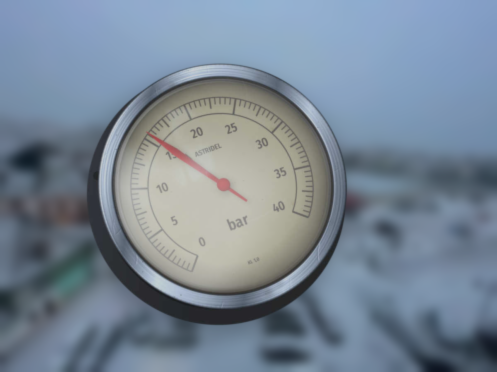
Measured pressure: 15.5 bar
